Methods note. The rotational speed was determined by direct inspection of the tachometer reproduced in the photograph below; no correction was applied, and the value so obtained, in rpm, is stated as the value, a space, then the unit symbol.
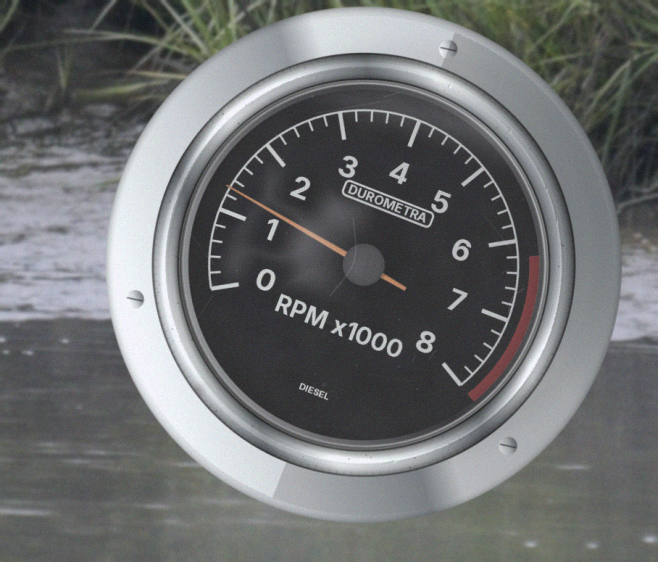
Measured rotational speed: 1300 rpm
